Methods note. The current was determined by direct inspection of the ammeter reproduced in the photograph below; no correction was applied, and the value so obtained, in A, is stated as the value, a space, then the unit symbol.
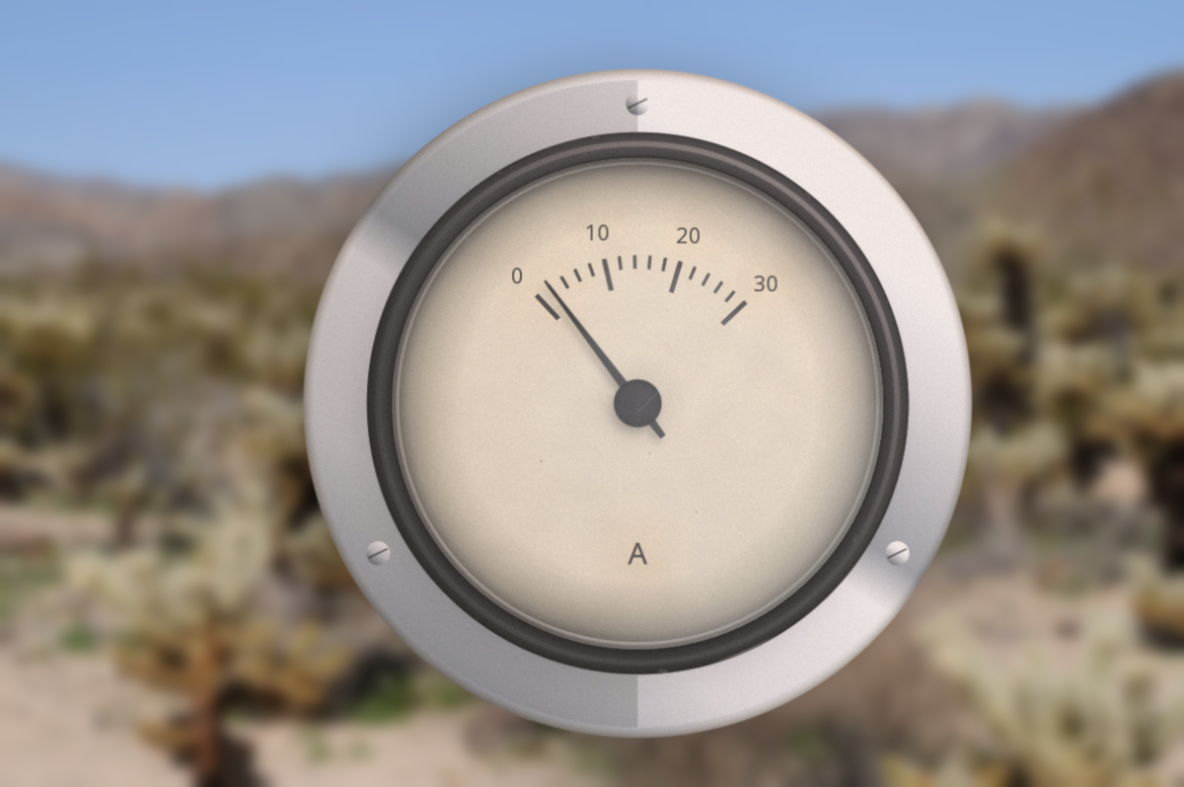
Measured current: 2 A
